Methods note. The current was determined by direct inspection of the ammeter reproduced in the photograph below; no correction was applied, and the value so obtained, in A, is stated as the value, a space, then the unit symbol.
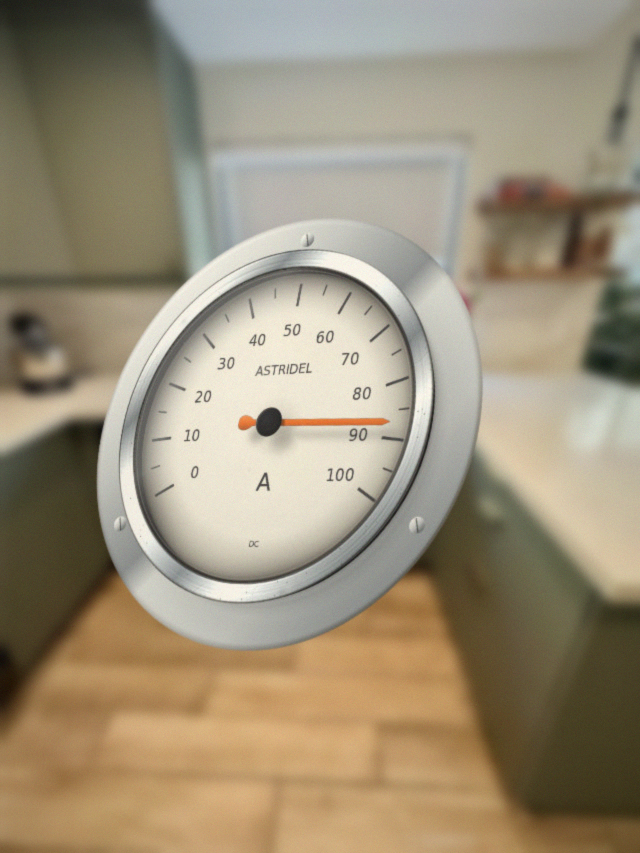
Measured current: 87.5 A
